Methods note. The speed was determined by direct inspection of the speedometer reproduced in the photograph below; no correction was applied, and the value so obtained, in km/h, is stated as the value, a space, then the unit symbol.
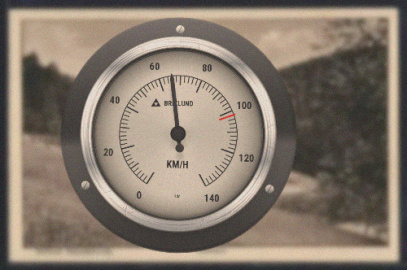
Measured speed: 66 km/h
